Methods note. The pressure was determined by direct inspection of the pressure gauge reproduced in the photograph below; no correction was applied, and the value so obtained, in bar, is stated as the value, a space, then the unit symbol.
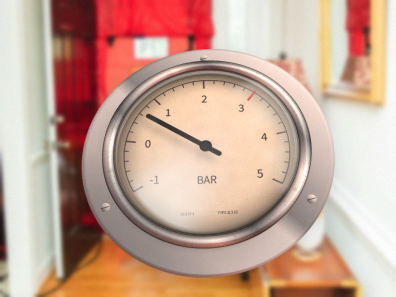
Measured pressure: 0.6 bar
